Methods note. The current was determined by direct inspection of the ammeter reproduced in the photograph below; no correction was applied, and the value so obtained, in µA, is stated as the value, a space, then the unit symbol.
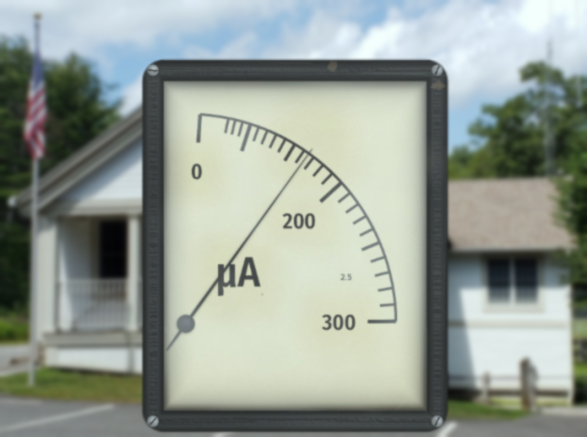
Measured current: 165 µA
